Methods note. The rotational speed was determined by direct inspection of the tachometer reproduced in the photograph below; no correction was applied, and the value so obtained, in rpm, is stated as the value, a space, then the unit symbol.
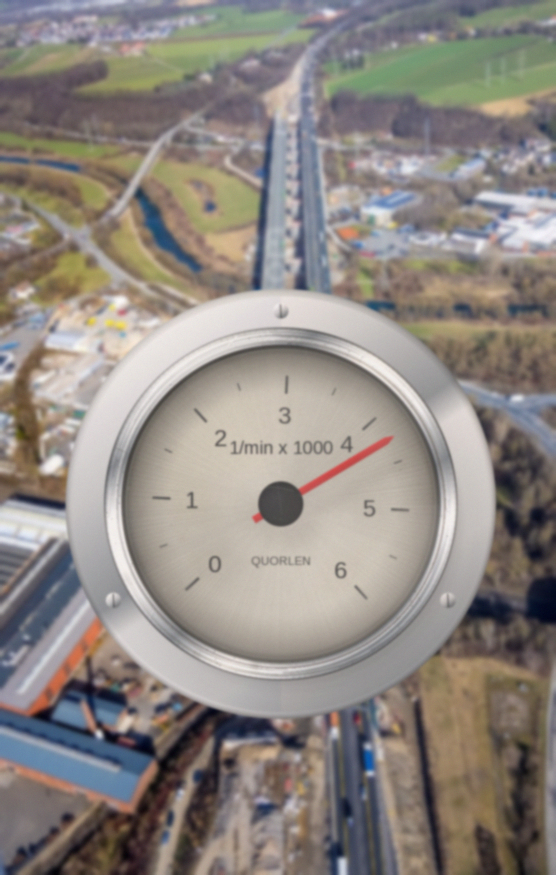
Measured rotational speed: 4250 rpm
